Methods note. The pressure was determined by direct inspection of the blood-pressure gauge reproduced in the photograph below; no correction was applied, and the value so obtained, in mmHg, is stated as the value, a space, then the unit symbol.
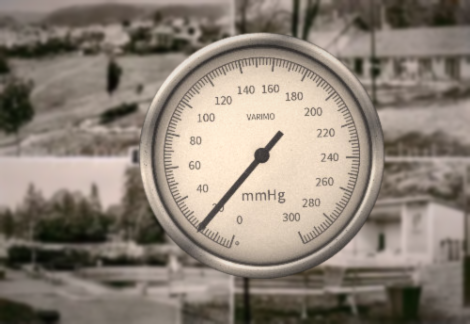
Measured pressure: 20 mmHg
